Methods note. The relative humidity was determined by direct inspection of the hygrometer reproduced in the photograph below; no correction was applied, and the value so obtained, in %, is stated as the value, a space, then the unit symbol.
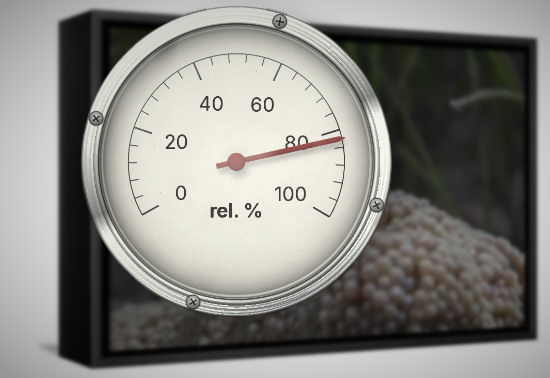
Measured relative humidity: 82 %
